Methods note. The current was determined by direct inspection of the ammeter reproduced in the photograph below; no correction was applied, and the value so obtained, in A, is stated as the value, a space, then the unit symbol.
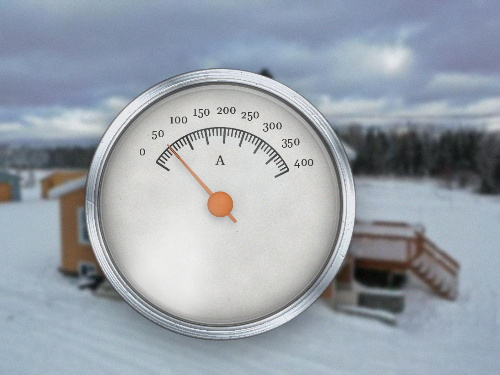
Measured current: 50 A
